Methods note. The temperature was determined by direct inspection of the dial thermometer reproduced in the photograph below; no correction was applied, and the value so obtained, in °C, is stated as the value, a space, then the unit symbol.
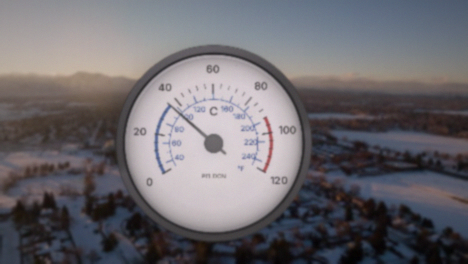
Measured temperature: 36 °C
